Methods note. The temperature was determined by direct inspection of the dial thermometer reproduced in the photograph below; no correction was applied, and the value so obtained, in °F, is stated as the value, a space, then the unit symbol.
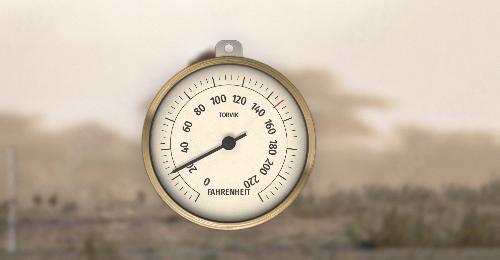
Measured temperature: 24 °F
